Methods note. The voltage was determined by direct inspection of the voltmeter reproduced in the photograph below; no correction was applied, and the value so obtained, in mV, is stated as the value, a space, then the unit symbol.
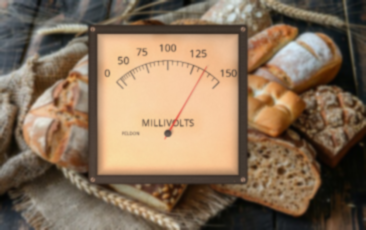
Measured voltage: 135 mV
